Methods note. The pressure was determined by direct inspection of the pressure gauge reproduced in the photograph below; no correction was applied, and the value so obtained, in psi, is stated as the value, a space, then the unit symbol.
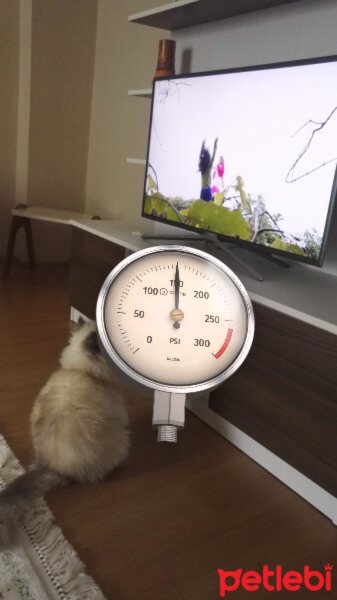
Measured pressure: 150 psi
